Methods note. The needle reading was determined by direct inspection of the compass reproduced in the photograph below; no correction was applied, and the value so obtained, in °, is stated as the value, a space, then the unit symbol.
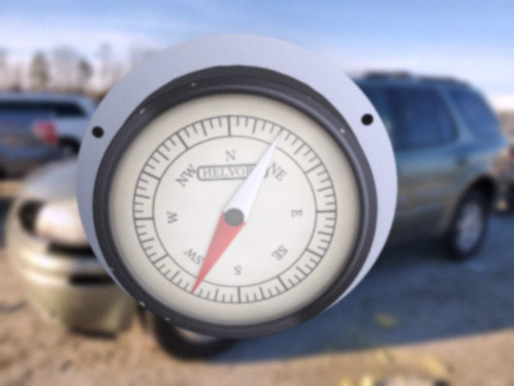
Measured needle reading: 210 °
